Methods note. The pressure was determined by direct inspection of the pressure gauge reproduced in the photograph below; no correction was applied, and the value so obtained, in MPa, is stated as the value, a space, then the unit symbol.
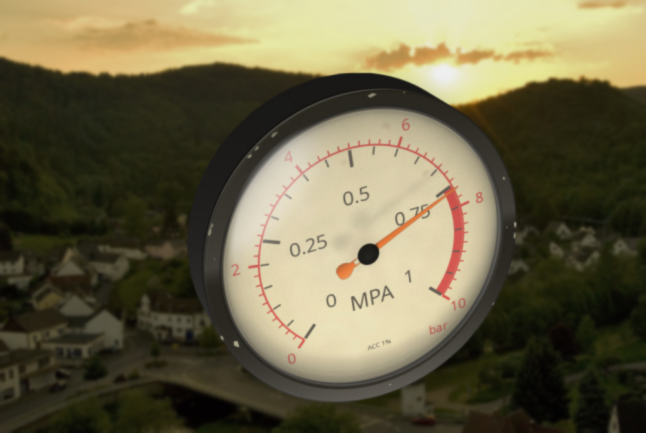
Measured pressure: 0.75 MPa
